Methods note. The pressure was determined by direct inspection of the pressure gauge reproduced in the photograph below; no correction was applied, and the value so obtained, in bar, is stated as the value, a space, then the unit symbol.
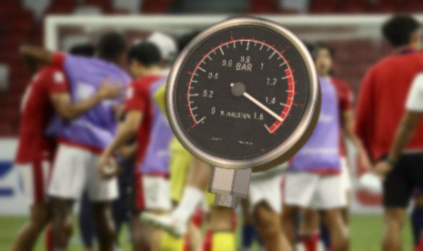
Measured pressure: 1.5 bar
